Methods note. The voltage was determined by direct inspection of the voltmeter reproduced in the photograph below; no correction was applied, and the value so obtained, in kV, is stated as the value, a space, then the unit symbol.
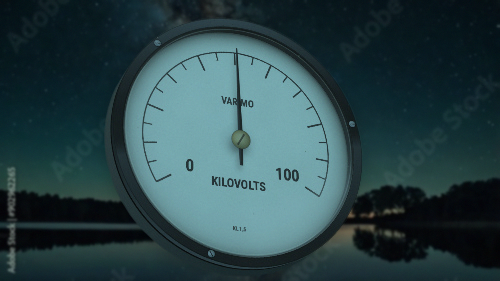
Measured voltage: 50 kV
